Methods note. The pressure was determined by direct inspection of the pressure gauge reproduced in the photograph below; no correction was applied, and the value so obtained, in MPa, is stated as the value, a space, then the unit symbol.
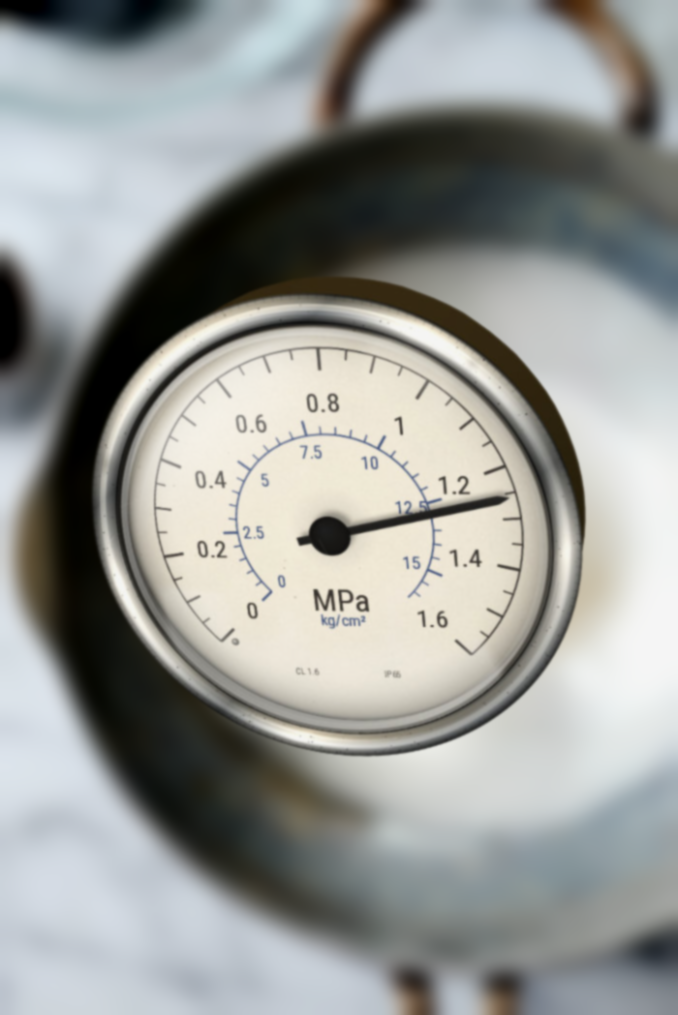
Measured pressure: 1.25 MPa
